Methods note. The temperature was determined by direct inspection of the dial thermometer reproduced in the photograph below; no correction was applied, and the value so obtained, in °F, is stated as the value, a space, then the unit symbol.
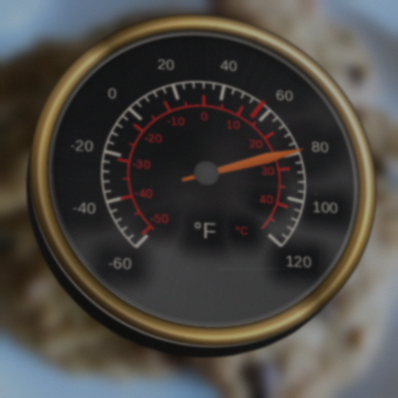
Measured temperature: 80 °F
